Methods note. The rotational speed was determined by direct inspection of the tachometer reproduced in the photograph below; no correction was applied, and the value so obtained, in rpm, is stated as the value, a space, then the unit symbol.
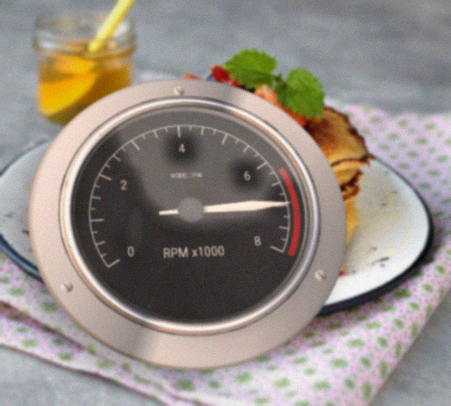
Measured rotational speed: 7000 rpm
